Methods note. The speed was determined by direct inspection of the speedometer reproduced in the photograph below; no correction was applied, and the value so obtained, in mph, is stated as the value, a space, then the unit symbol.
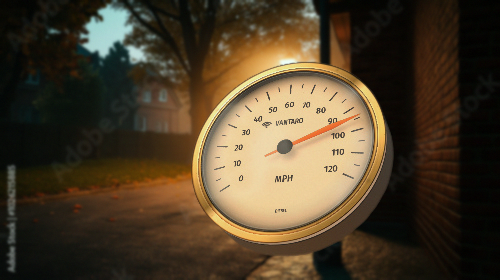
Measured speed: 95 mph
